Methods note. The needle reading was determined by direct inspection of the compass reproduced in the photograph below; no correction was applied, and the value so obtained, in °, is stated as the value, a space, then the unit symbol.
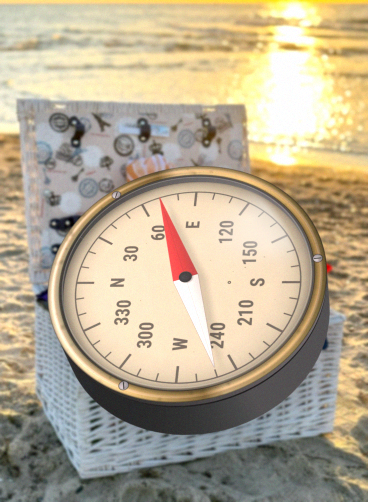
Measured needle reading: 70 °
